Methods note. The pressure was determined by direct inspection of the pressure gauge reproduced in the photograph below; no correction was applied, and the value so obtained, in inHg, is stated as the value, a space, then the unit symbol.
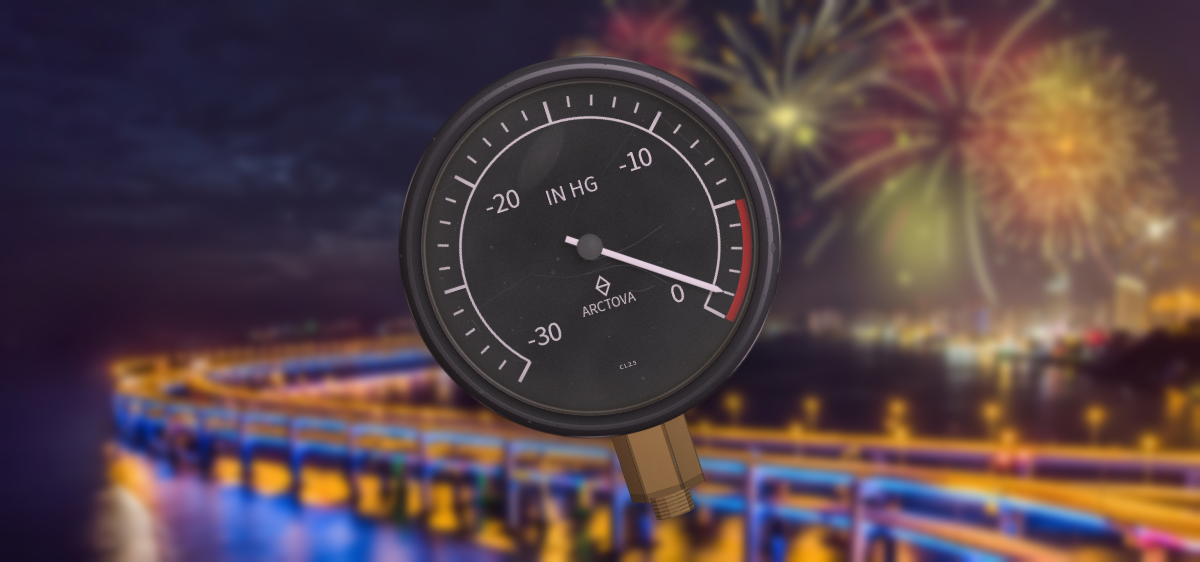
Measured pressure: -1 inHg
